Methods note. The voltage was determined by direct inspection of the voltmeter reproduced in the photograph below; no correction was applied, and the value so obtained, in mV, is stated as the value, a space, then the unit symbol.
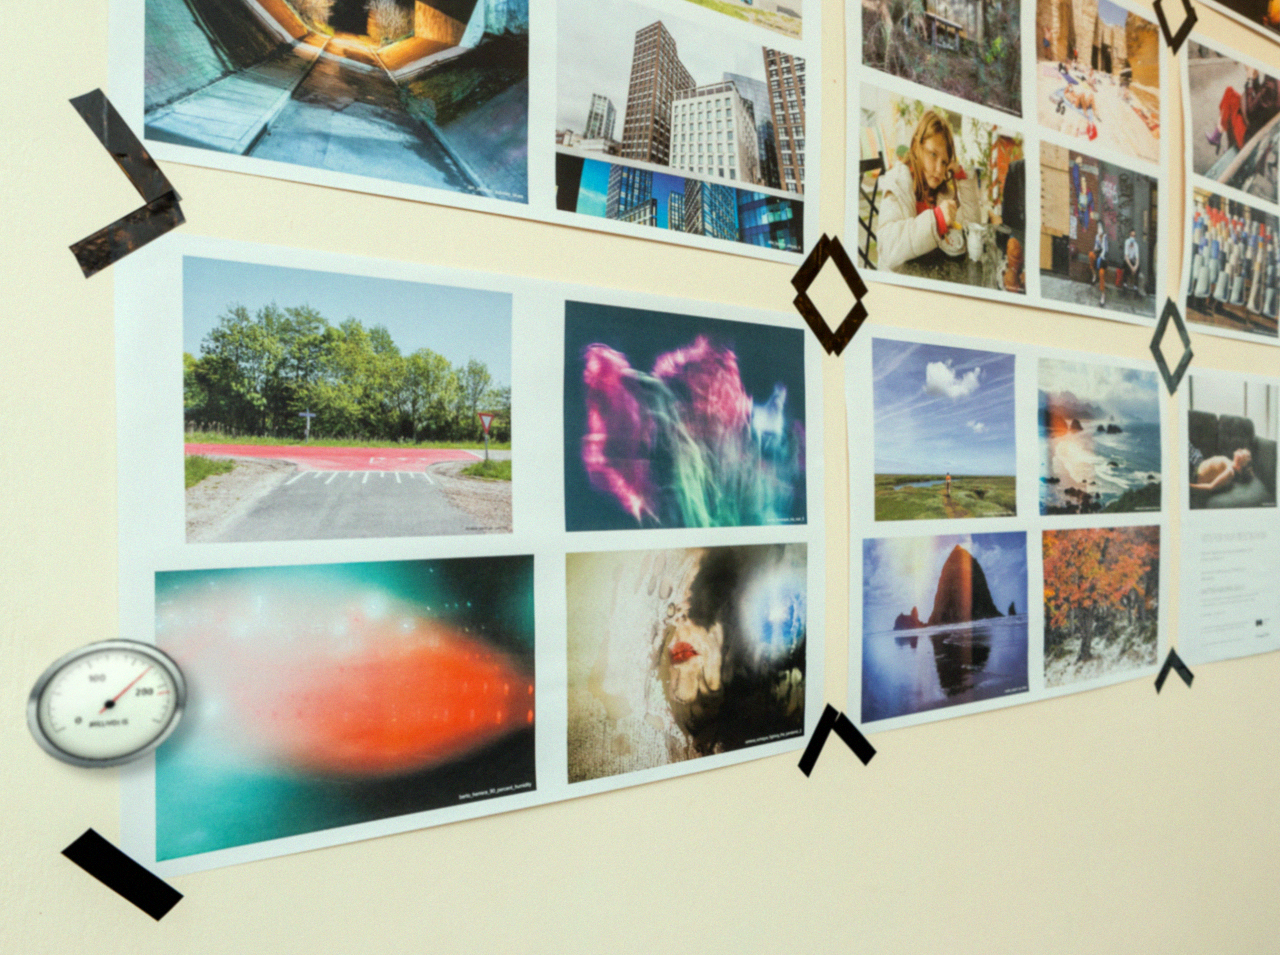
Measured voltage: 170 mV
